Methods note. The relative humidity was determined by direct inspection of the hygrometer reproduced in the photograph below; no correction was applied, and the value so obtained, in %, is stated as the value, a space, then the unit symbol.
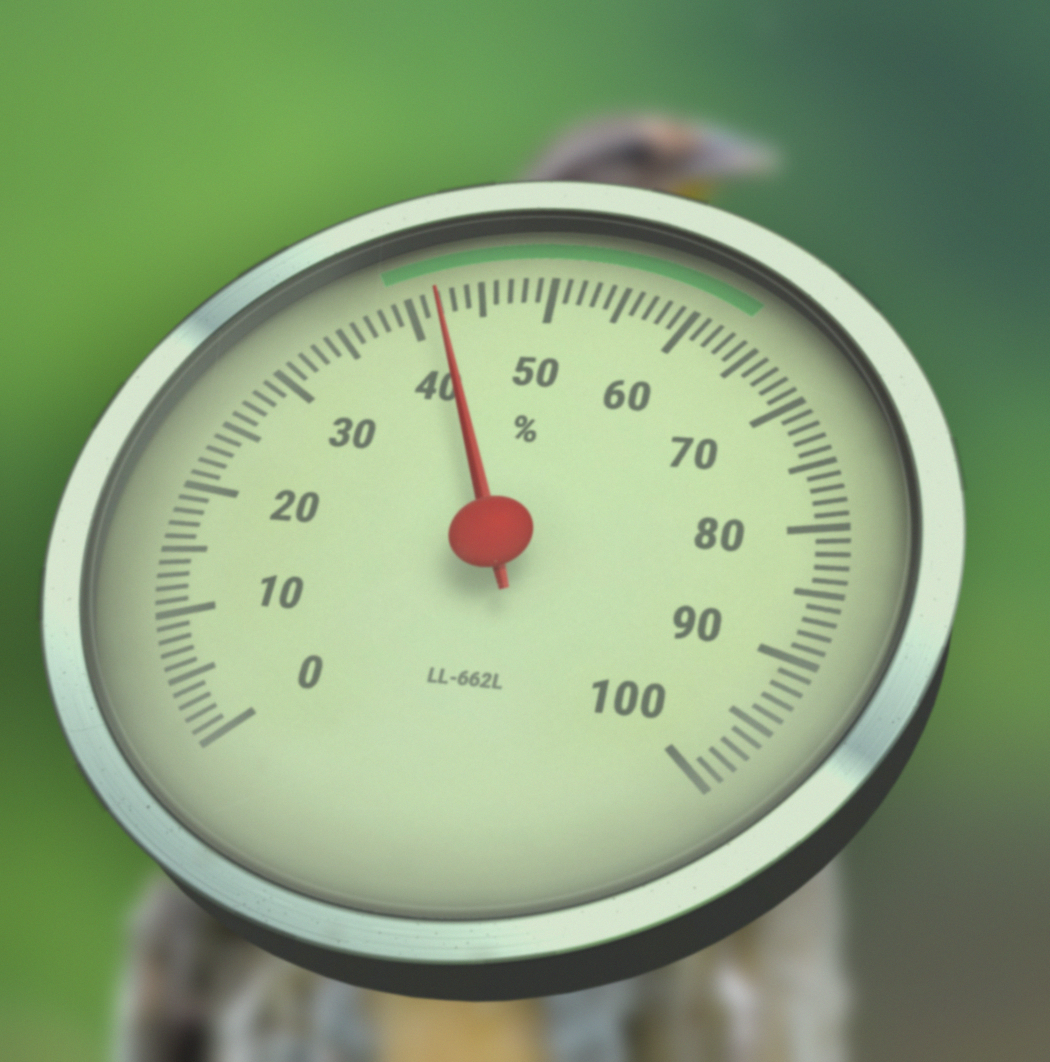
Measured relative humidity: 42 %
